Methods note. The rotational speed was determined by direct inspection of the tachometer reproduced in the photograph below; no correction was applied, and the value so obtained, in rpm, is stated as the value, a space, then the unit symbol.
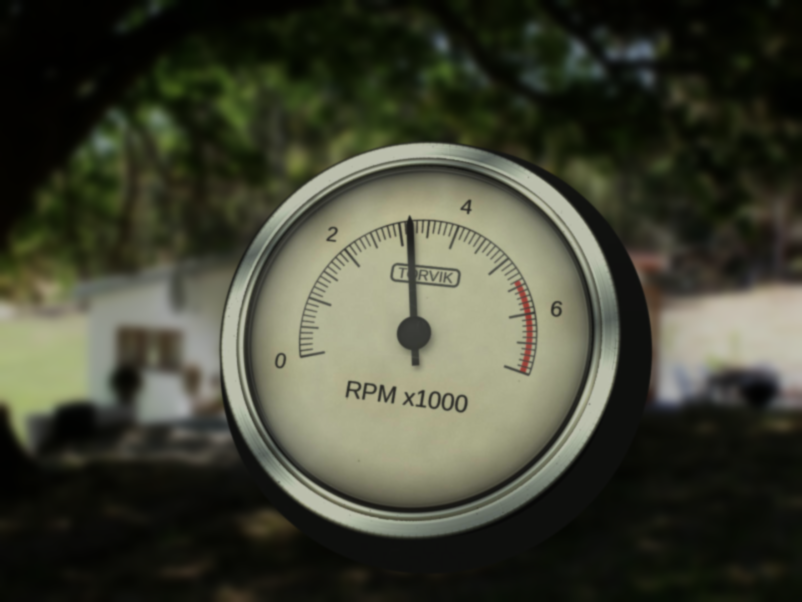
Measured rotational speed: 3200 rpm
